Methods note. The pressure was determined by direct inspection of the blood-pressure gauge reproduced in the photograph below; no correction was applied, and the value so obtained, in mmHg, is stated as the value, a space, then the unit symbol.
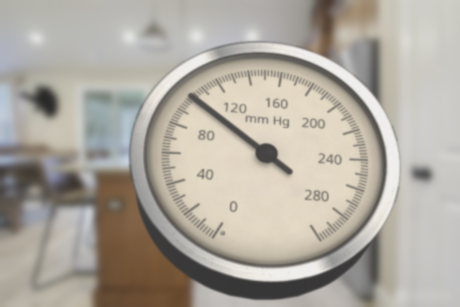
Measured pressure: 100 mmHg
